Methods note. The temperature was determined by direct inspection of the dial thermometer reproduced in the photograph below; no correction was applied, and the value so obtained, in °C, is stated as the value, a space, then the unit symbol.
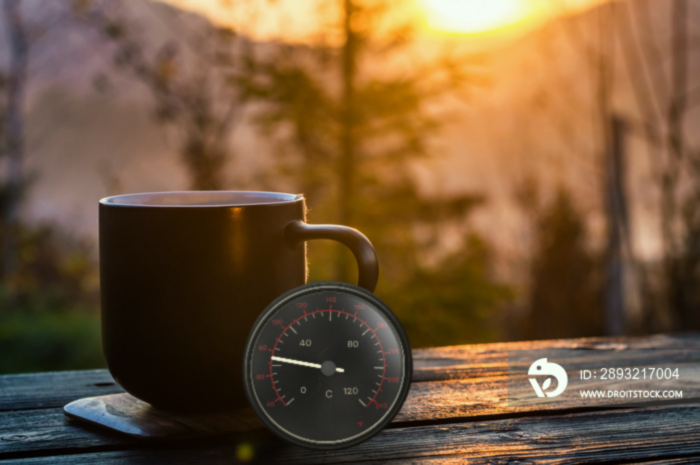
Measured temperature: 24 °C
